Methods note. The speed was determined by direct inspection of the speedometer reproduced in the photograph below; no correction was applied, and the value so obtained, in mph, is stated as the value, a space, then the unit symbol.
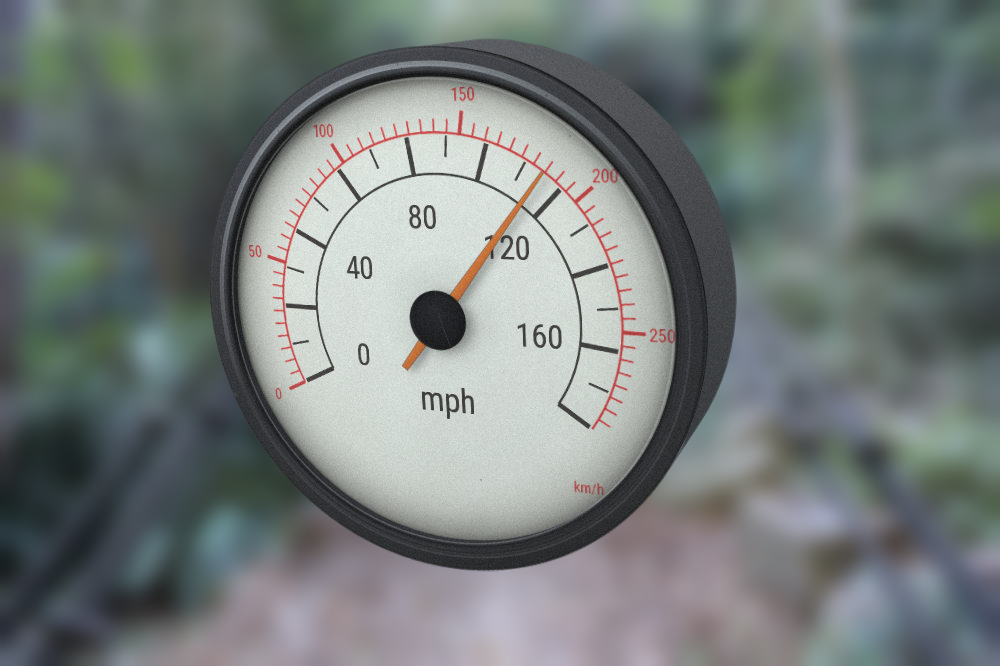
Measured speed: 115 mph
